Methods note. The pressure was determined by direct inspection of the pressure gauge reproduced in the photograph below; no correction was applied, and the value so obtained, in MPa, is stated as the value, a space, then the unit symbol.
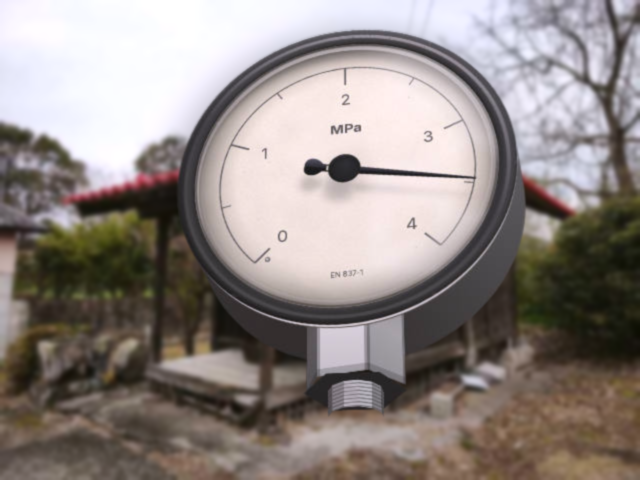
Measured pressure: 3.5 MPa
